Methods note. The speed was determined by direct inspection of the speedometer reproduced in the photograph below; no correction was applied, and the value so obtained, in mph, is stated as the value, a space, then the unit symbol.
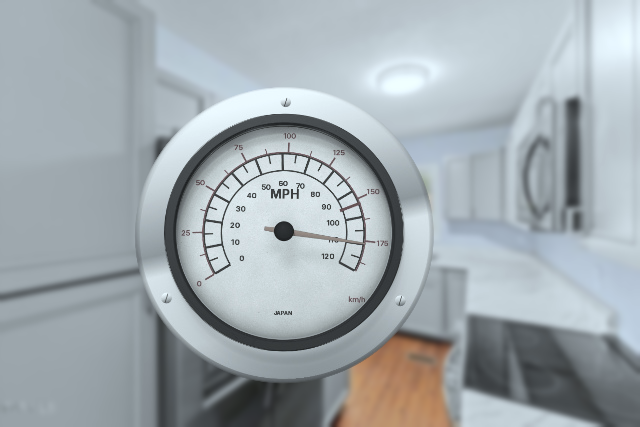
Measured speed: 110 mph
